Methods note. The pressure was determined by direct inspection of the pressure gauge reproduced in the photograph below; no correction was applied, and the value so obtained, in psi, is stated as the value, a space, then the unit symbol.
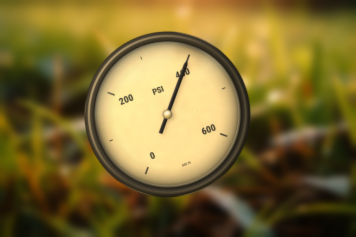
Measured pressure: 400 psi
